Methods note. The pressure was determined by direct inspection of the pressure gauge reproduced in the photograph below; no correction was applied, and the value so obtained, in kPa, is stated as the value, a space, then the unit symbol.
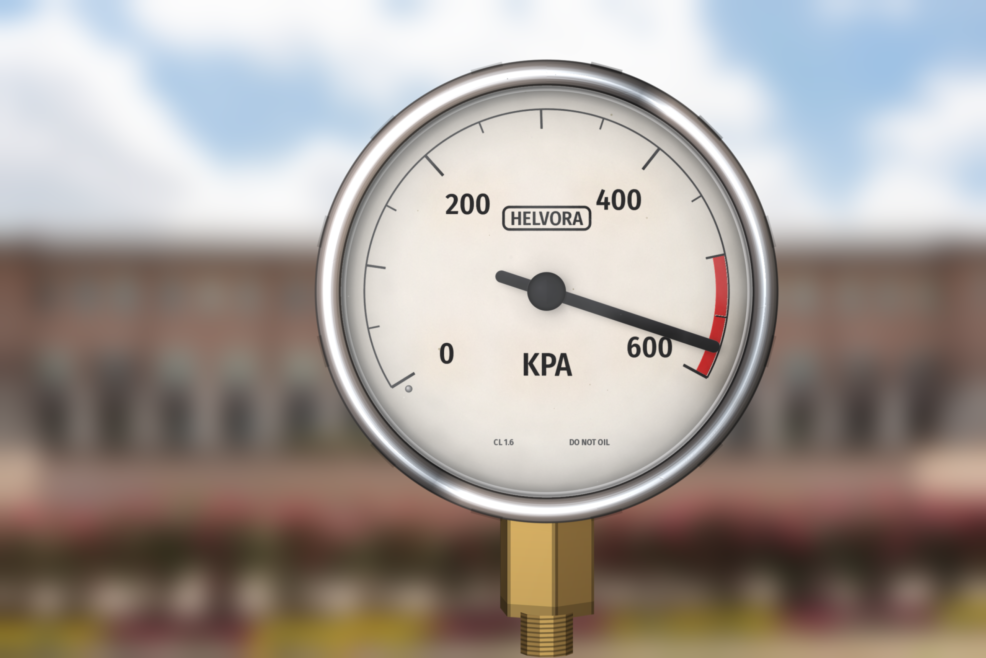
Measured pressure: 575 kPa
